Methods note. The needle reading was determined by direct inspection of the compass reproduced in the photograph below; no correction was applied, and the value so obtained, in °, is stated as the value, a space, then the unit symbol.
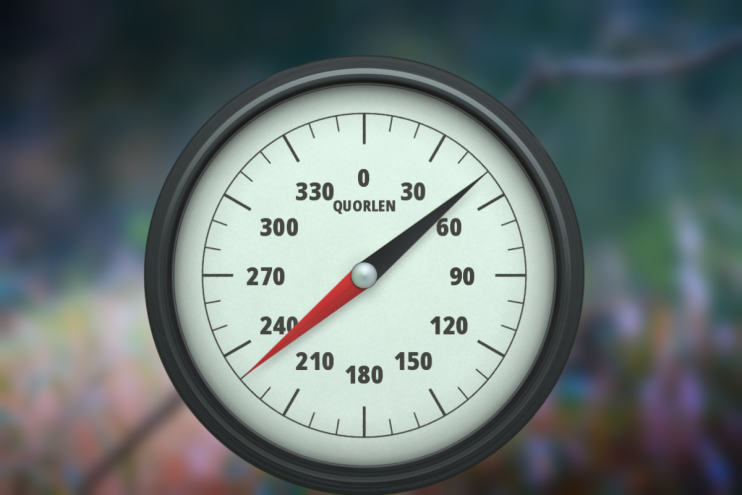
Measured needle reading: 230 °
